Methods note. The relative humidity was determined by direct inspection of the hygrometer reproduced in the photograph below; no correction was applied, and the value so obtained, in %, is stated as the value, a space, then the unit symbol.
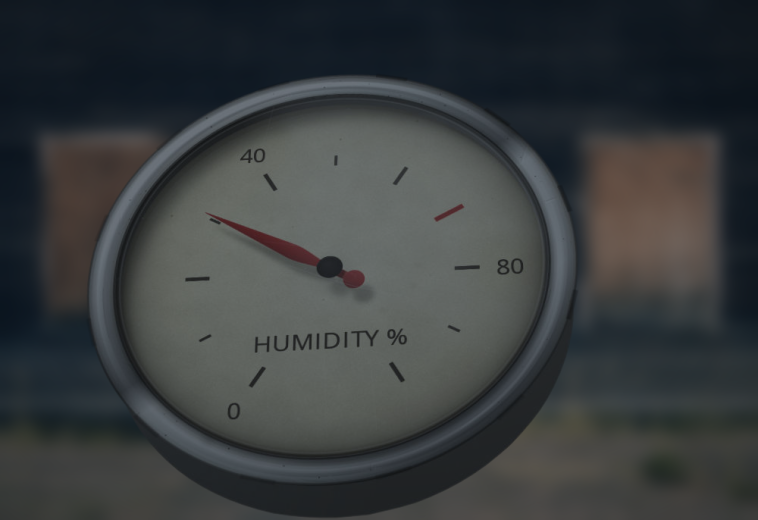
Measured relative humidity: 30 %
